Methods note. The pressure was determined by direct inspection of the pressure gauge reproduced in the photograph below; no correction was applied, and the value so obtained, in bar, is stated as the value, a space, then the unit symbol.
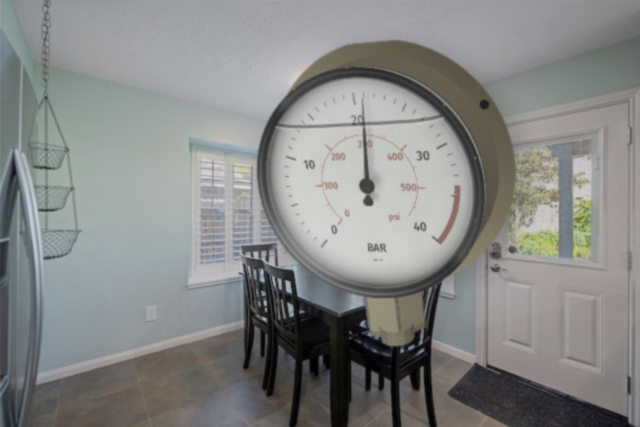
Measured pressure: 21 bar
